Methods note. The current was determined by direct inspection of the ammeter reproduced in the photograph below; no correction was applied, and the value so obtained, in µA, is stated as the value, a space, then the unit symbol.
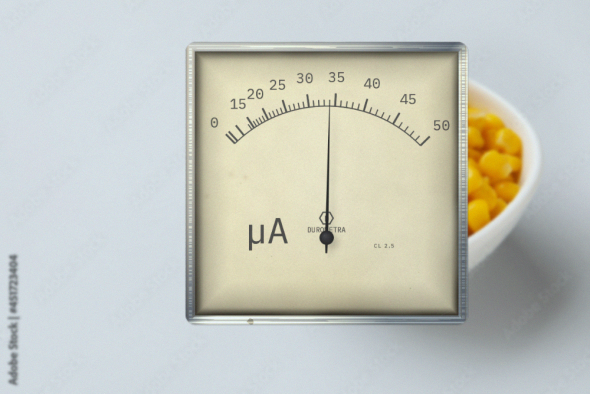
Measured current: 34 µA
